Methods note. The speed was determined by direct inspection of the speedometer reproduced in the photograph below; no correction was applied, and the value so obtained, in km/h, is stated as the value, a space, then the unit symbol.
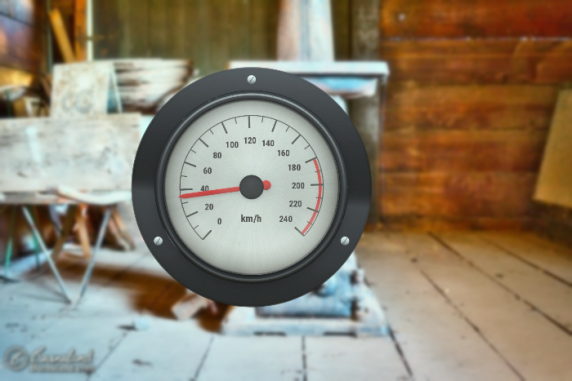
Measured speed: 35 km/h
